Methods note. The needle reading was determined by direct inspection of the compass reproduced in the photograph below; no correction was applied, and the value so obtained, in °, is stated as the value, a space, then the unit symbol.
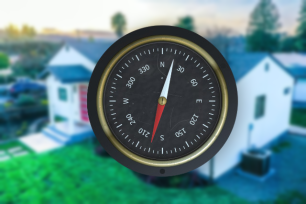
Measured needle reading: 195 °
